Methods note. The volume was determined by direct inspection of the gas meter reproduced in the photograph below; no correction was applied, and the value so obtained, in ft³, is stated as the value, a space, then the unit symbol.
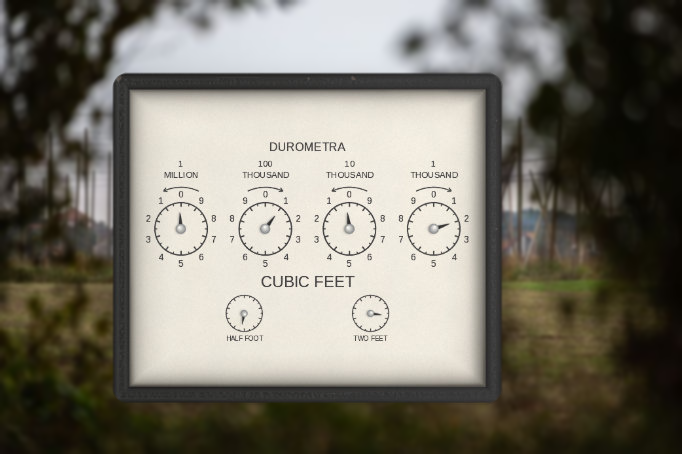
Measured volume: 10200 ft³
